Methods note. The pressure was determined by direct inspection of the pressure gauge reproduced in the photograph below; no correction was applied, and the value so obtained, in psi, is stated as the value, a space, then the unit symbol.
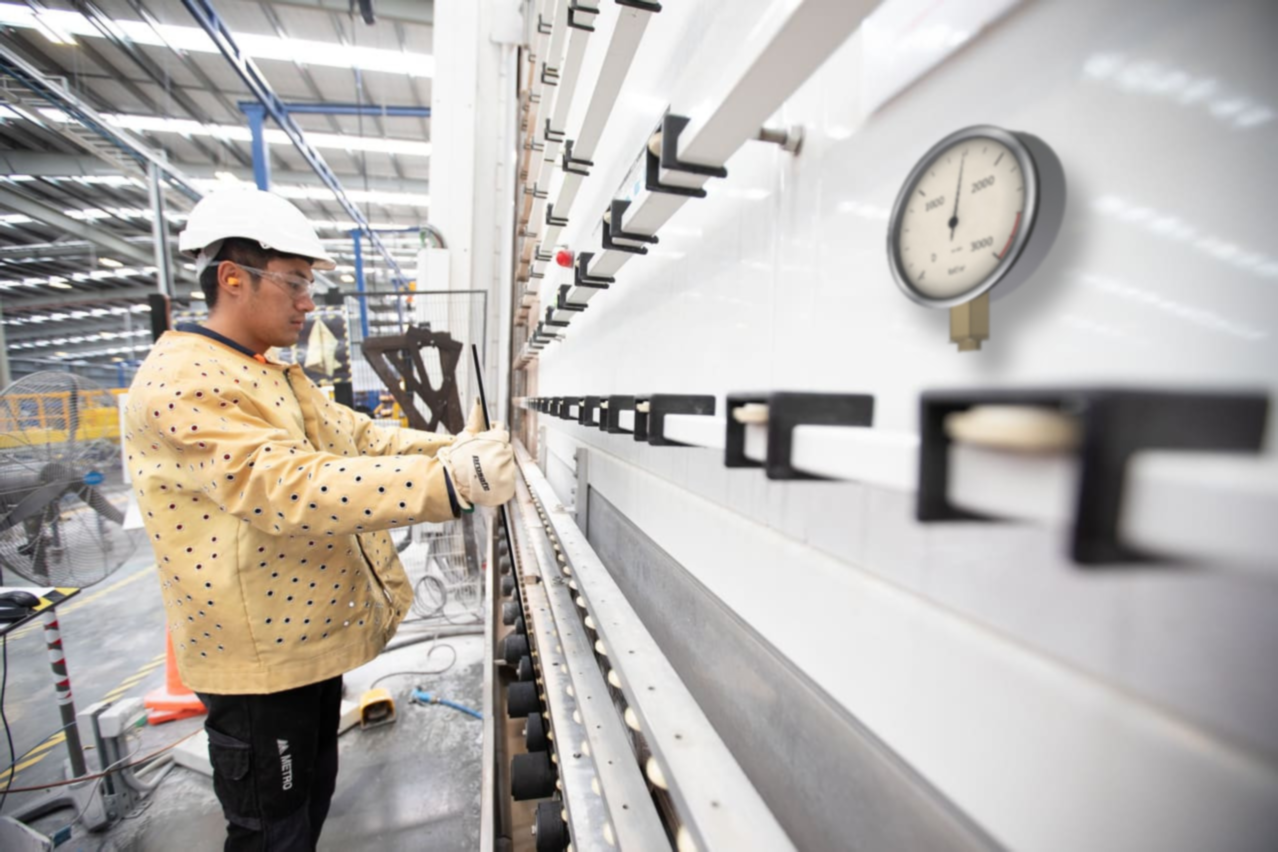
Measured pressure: 1600 psi
